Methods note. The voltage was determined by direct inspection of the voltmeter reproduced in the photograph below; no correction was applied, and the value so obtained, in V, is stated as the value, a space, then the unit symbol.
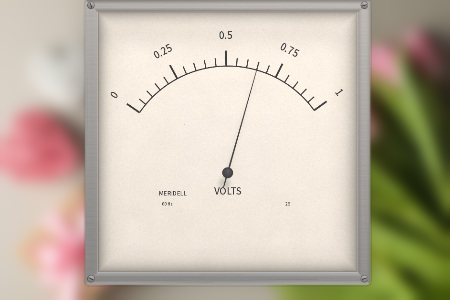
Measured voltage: 0.65 V
